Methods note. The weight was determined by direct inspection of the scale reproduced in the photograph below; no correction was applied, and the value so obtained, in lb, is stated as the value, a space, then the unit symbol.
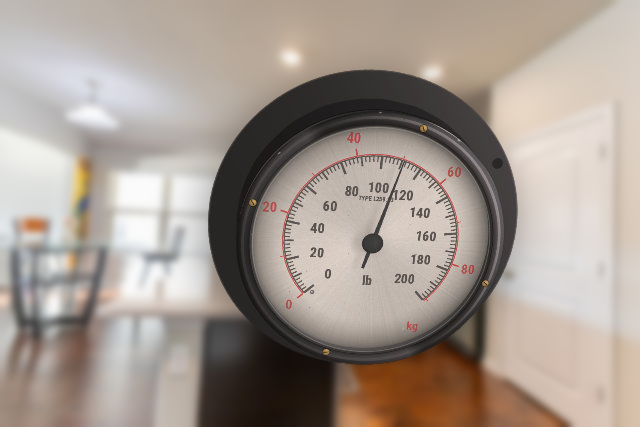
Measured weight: 110 lb
